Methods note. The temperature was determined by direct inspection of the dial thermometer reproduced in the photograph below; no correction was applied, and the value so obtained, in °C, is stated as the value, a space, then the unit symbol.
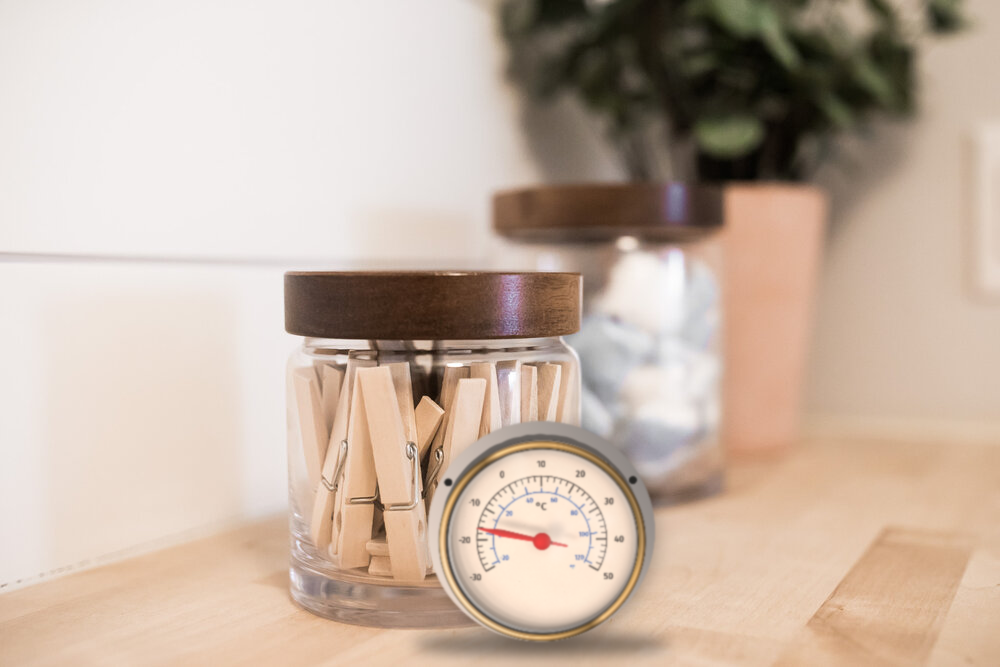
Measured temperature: -16 °C
